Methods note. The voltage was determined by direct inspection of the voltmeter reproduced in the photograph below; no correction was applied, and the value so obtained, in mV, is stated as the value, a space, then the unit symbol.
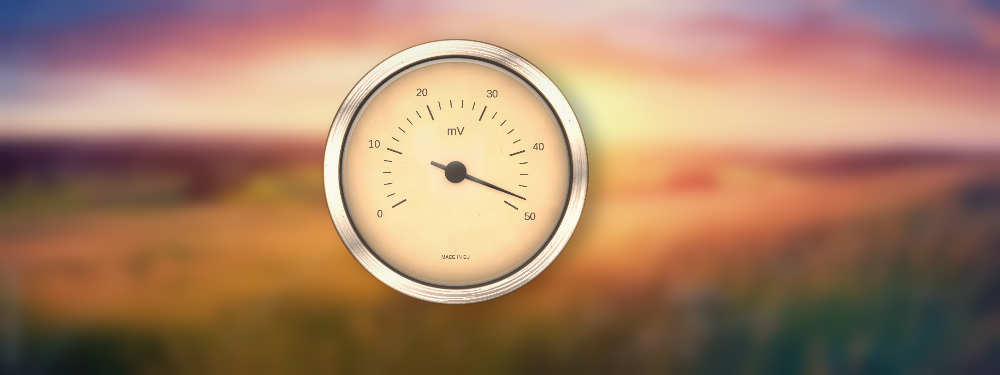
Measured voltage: 48 mV
